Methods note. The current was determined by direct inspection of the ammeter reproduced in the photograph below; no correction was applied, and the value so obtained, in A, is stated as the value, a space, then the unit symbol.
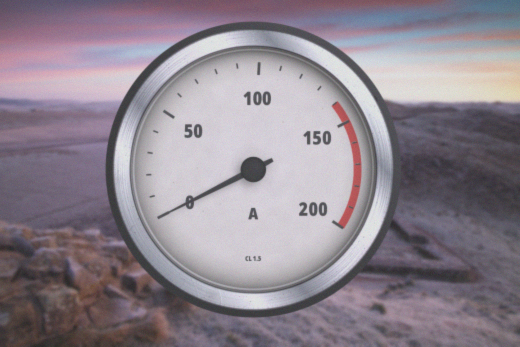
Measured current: 0 A
